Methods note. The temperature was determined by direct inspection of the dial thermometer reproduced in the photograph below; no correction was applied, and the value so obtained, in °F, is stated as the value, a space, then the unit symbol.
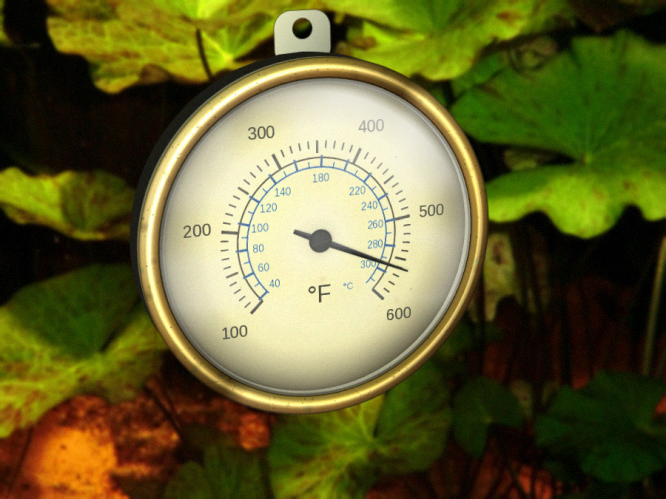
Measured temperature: 560 °F
